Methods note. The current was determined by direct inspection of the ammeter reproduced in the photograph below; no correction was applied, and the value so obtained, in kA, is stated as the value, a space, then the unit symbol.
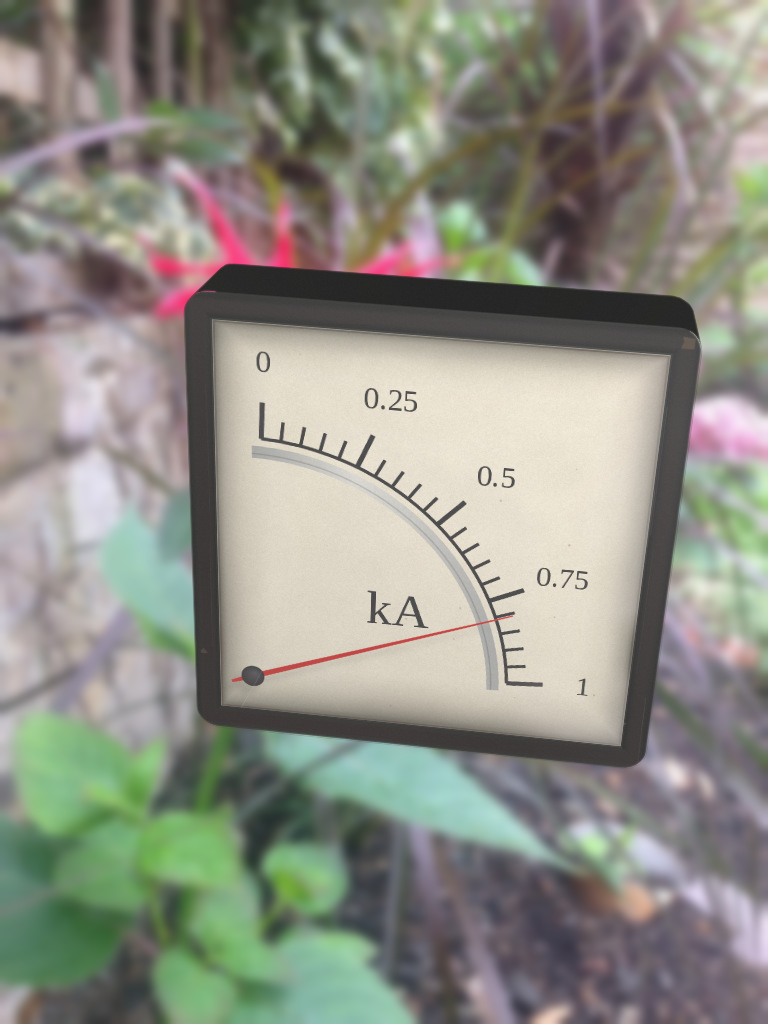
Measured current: 0.8 kA
